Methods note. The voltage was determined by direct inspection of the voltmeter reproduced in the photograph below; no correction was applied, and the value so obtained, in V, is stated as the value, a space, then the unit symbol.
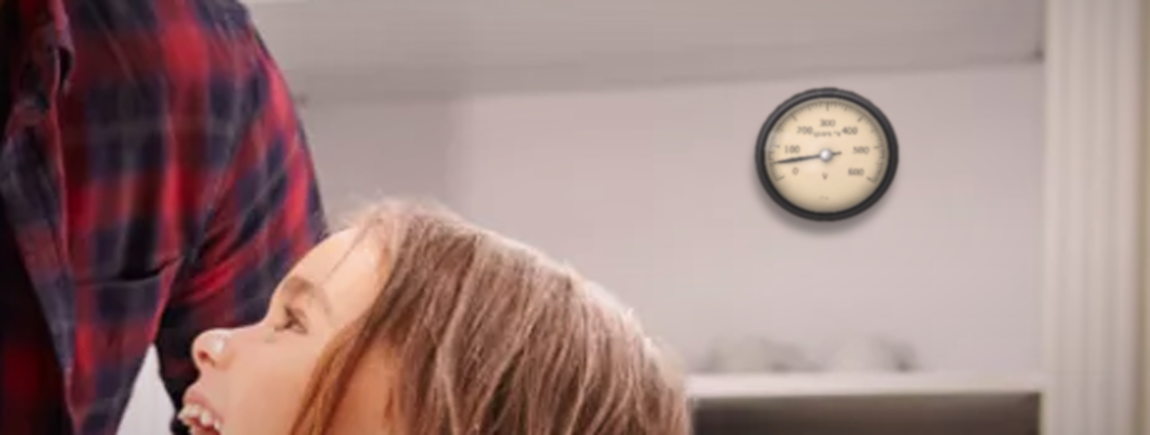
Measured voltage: 50 V
